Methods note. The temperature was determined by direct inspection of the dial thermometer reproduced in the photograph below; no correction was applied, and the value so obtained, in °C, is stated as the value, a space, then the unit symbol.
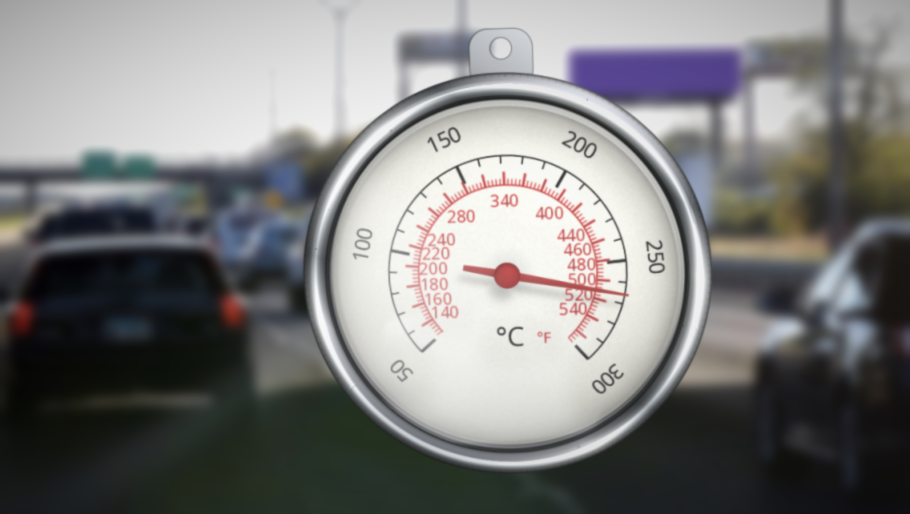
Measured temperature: 265 °C
